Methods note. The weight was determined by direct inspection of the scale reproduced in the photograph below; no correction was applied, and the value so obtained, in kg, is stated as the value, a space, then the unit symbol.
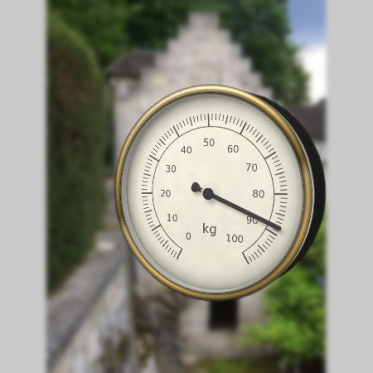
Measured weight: 88 kg
